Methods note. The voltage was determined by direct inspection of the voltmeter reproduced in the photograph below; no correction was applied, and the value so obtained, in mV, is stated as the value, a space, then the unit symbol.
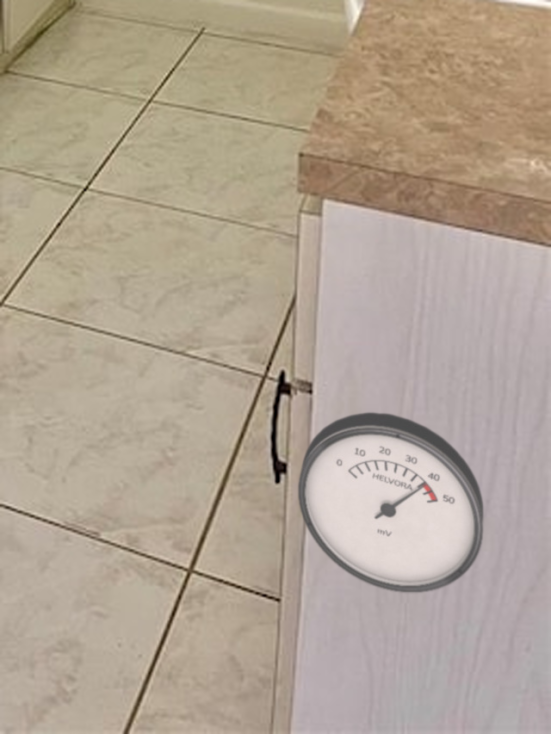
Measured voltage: 40 mV
